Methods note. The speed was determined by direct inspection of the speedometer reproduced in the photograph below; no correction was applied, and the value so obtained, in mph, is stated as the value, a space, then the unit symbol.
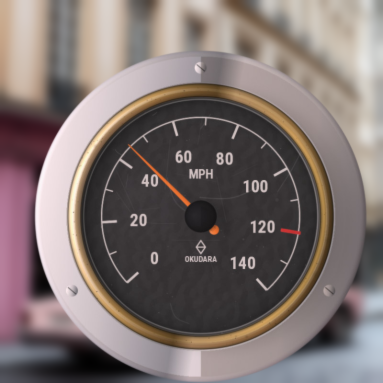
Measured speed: 45 mph
